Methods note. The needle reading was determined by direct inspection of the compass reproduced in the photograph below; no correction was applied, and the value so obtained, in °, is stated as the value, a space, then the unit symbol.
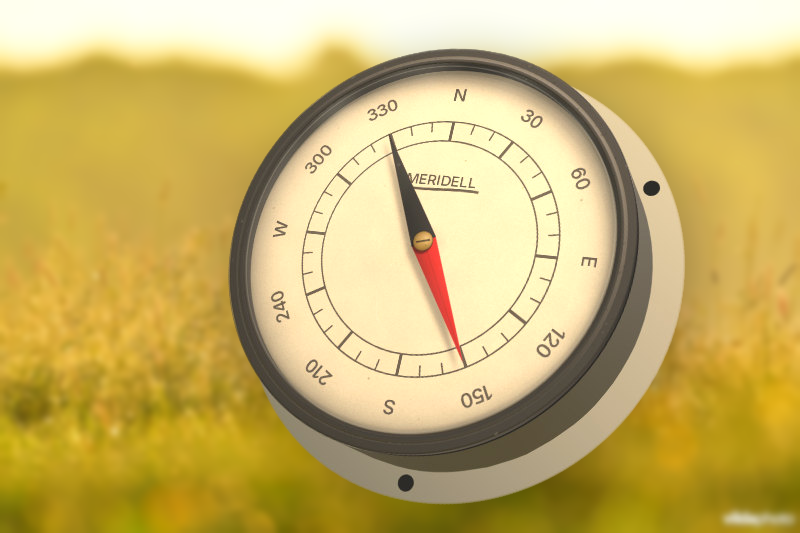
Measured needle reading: 150 °
